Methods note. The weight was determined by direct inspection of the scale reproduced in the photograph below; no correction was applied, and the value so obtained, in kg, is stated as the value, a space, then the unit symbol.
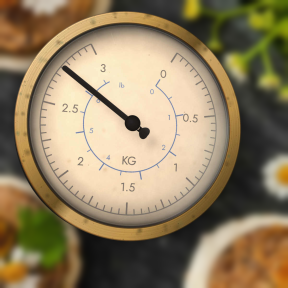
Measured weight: 2.75 kg
